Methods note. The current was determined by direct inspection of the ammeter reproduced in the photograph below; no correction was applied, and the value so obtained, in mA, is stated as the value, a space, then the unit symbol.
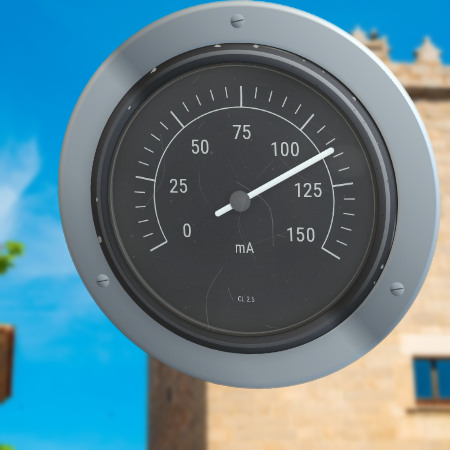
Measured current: 112.5 mA
